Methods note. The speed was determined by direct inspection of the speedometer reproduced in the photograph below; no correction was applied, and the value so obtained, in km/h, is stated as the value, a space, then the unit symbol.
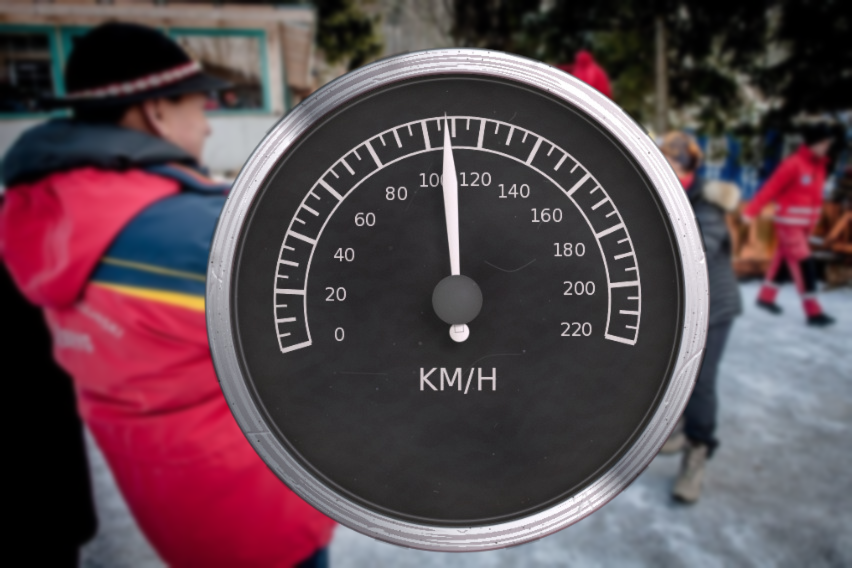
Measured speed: 107.5 km/h
